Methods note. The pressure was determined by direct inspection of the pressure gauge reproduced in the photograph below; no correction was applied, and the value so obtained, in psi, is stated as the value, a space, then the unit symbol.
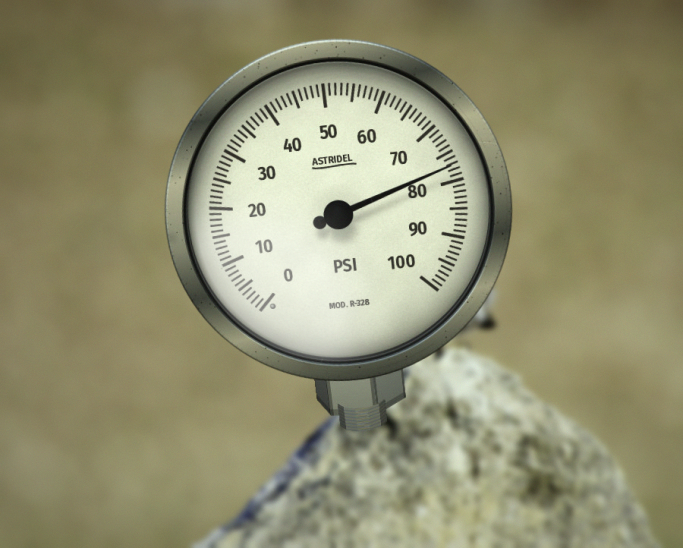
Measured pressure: 77 psi
